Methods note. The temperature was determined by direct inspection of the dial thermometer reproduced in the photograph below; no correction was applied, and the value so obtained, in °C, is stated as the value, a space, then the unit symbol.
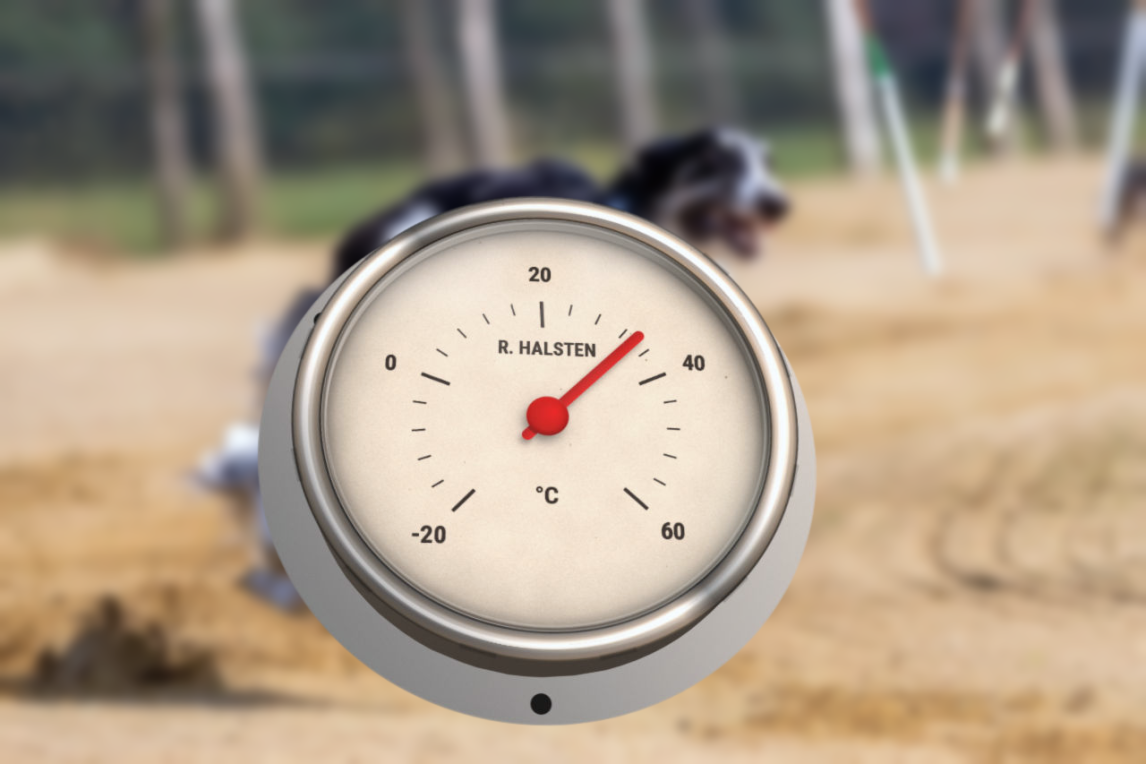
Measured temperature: 34 °C
